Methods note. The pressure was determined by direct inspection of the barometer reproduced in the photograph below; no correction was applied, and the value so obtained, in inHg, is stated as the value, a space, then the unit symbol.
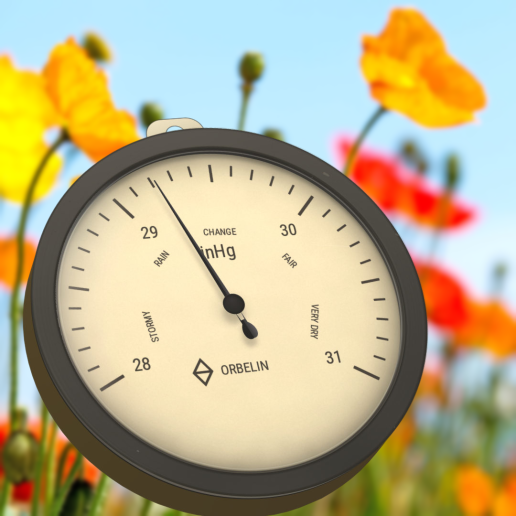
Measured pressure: 29.2 inHg
